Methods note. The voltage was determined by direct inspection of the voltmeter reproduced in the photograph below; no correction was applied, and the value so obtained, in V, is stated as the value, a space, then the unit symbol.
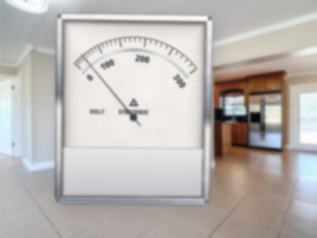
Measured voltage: 50 V
